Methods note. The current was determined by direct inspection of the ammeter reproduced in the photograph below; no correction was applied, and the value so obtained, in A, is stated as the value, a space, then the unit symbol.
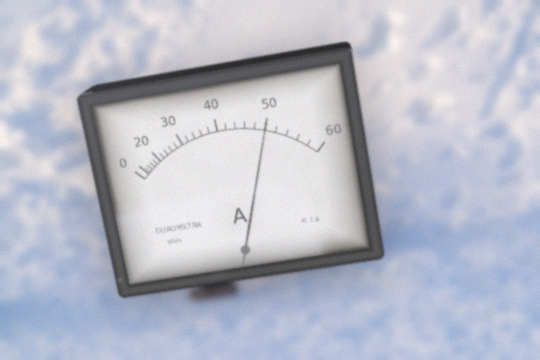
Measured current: 50 A
